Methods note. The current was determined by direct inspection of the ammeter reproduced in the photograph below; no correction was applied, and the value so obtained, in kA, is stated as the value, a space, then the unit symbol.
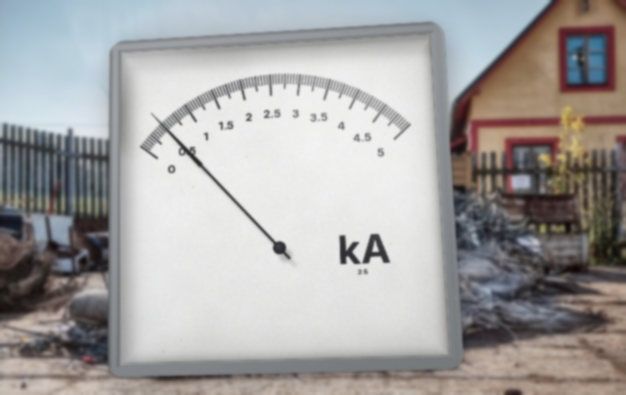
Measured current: 0.5 kA
